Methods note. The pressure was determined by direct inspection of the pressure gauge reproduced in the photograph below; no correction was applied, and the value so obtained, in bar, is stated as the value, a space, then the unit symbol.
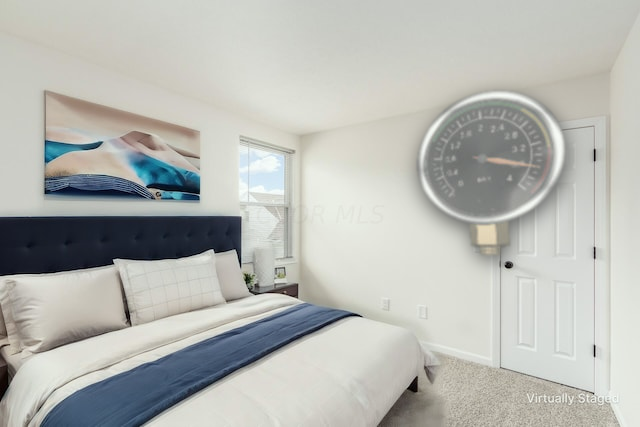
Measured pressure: 3.6 bar
